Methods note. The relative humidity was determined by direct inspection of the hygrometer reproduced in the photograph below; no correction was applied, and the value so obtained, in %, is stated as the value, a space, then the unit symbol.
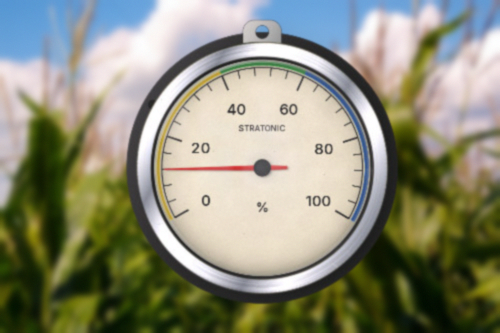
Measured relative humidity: 12 %
